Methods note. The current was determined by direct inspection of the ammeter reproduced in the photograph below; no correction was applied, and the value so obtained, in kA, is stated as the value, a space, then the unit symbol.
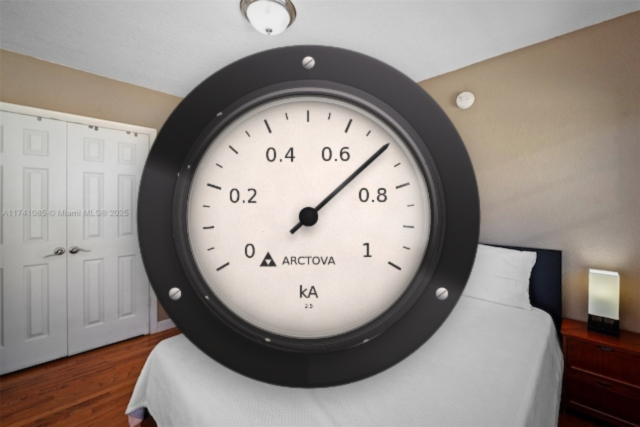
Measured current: 0.7 kA
